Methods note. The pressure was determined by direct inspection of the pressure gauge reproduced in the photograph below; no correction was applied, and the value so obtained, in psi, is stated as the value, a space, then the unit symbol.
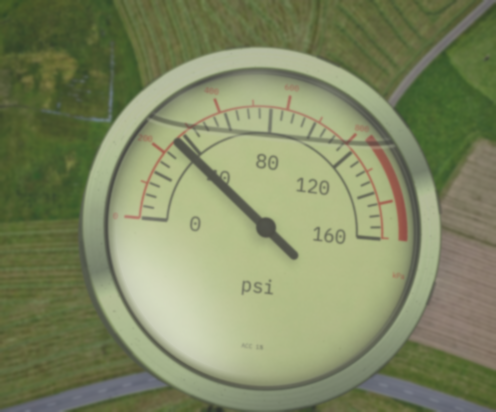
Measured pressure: 35 psi
